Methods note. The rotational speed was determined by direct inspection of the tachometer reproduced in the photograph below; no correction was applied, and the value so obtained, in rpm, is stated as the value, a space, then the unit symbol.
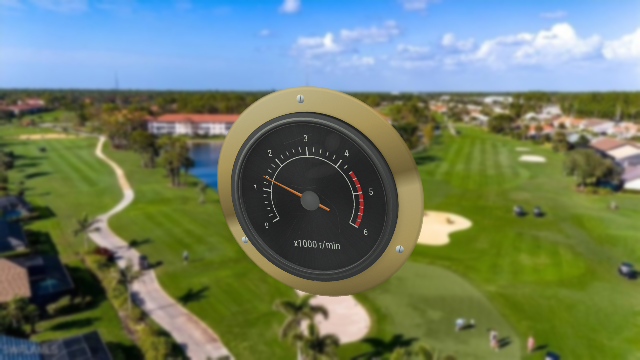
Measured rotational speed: 1400 rpm
